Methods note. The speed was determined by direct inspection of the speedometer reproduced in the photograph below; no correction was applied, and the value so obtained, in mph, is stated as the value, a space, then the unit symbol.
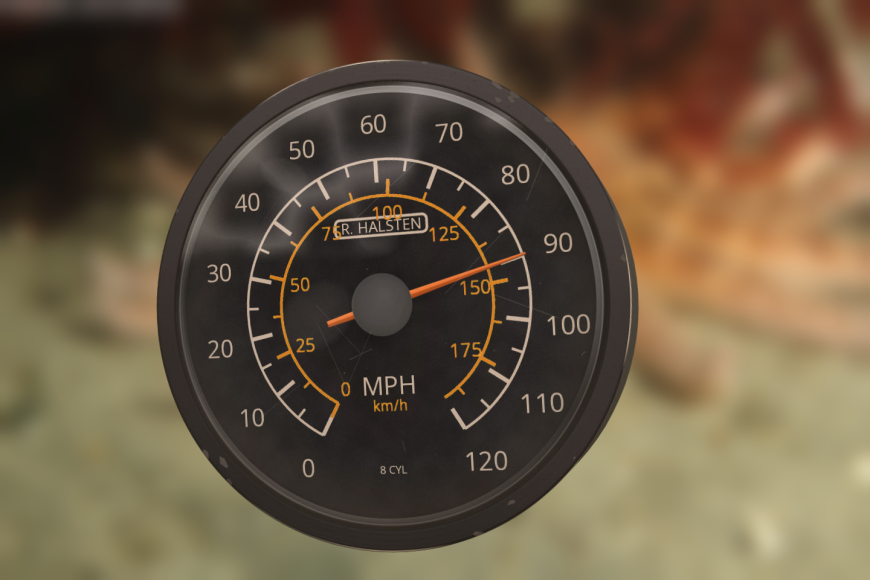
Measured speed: 90 mph
